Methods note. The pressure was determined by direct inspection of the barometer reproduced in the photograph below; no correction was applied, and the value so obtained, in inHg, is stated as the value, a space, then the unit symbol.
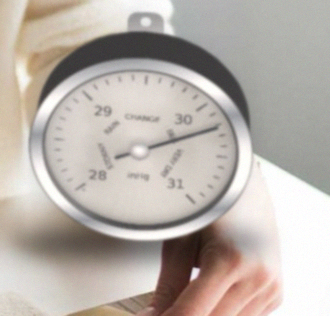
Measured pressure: 30.2 inHg
